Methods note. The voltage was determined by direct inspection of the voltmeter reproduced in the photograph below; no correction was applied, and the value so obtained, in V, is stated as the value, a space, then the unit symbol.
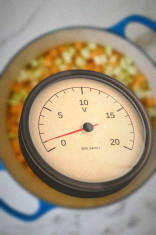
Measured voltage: 1 V
